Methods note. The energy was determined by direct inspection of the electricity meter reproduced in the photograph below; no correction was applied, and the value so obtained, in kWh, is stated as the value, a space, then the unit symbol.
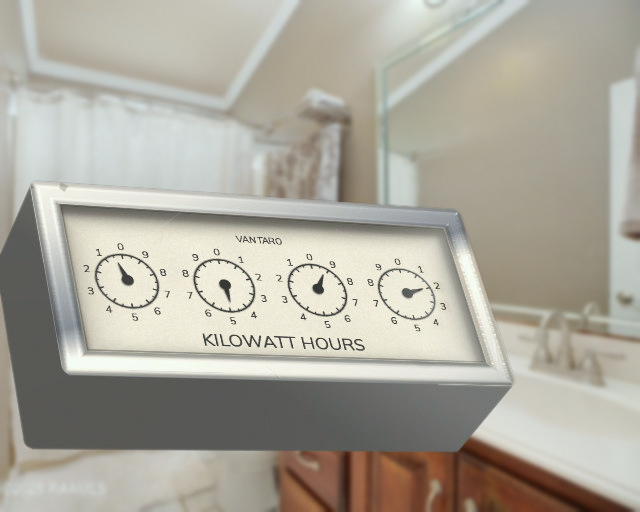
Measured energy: 492 kWh
